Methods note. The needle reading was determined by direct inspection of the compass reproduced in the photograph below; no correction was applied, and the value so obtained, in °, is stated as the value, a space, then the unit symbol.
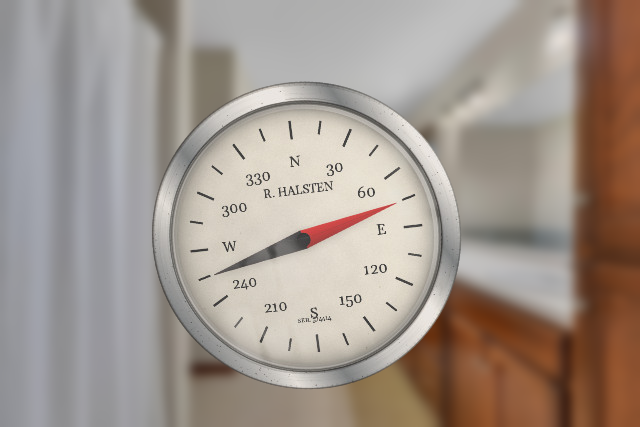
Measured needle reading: 75 °
